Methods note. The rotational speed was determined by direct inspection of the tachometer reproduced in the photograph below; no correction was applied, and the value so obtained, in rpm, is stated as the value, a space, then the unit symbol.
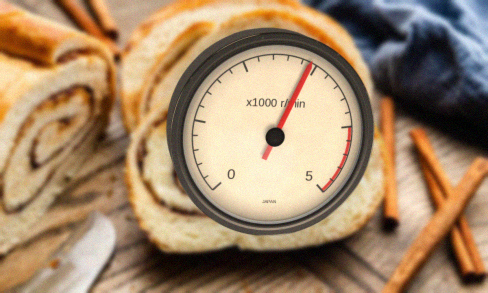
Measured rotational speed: 2900 rpm
